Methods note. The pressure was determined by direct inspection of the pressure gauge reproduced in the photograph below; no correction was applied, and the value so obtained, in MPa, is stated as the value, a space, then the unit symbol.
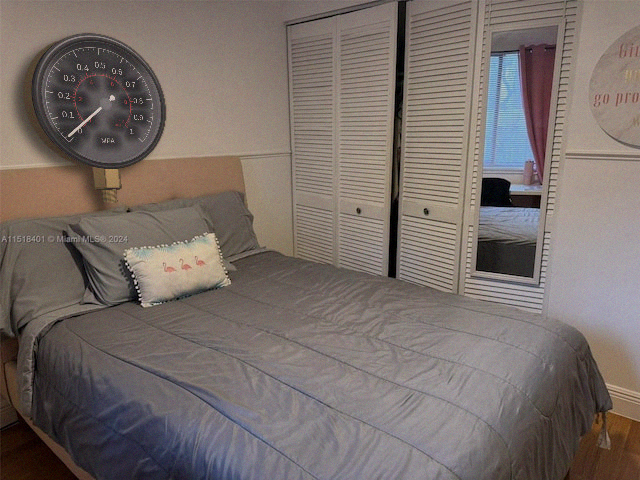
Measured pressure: 0.02 MPa
